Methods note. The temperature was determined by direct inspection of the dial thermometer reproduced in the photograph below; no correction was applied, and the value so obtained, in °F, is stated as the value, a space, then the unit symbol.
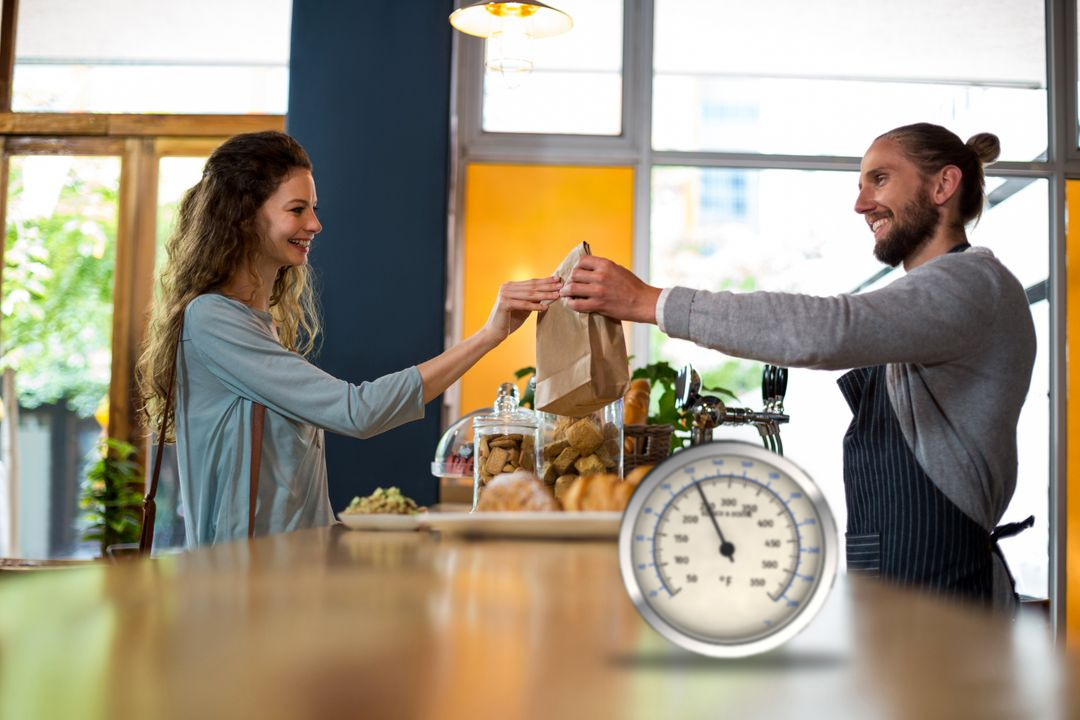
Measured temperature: 250 °F
